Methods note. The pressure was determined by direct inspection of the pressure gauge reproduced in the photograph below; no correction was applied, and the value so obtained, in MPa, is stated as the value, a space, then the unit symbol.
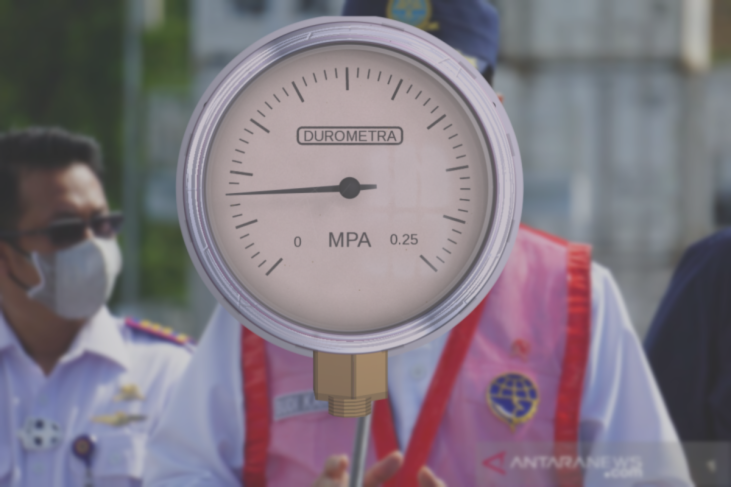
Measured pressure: 0.04 MPa
